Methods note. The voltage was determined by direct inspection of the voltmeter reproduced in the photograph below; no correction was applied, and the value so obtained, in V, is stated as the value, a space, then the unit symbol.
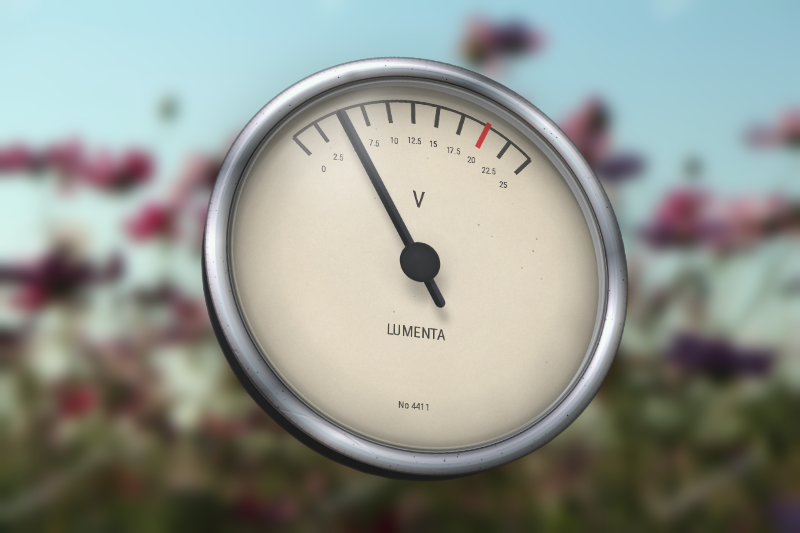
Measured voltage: 5 V
